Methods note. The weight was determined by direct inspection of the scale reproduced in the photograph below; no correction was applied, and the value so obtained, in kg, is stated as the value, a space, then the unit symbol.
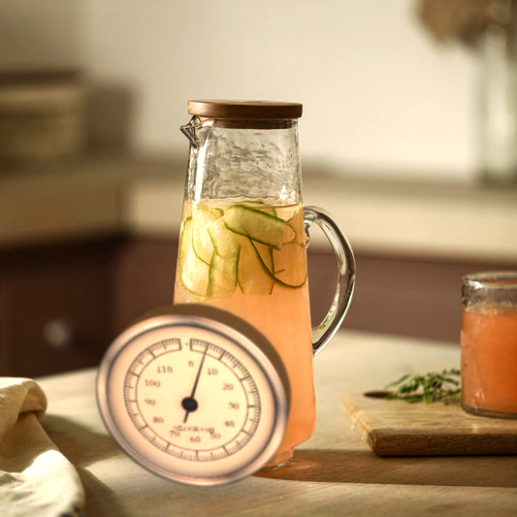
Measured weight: 5 kg
